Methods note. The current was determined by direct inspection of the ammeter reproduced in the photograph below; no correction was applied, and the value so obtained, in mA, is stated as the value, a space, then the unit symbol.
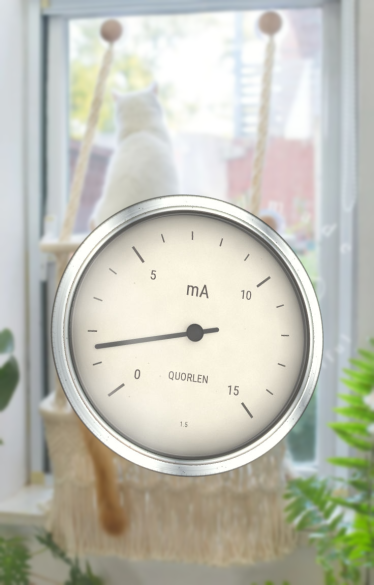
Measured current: 1.5 mA
